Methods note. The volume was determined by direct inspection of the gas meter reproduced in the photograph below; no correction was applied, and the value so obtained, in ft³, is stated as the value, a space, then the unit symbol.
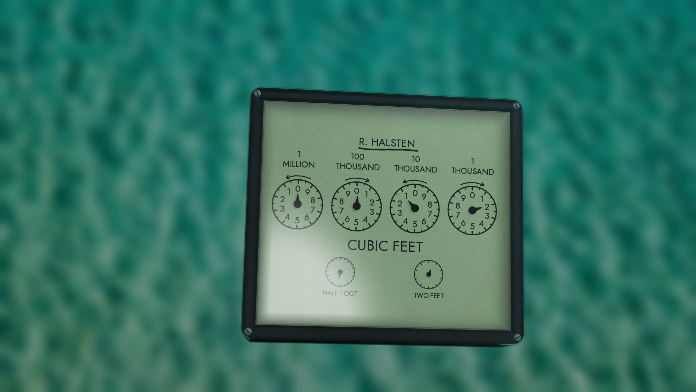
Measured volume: 1200 ft³
